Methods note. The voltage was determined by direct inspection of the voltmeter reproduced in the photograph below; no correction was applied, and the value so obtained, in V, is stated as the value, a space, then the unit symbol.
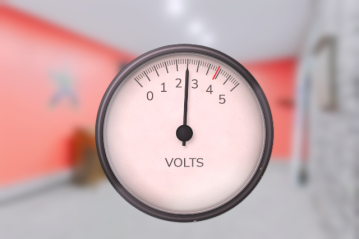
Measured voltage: 2.5 V
